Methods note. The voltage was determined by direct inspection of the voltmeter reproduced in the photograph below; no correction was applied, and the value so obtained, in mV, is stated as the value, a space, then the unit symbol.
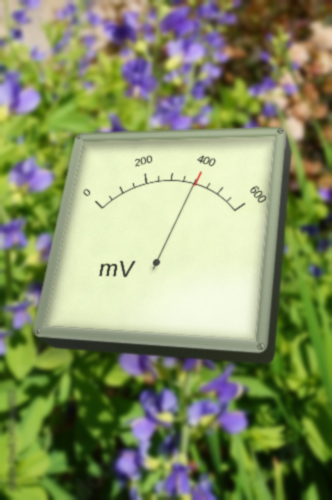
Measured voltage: 400 mV
